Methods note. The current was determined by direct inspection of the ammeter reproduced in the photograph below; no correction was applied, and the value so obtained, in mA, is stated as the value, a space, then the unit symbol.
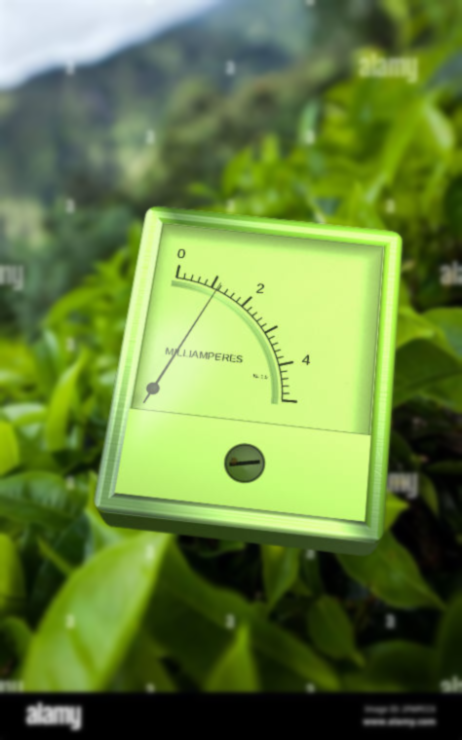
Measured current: 1.2 mA
